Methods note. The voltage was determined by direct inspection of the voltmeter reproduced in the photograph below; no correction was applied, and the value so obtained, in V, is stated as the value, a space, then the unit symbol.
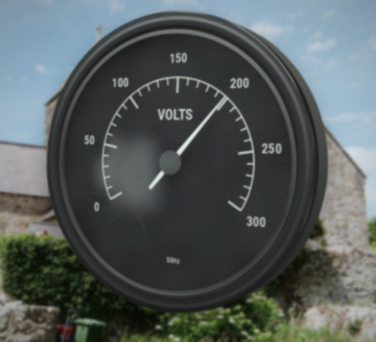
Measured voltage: 200 V
